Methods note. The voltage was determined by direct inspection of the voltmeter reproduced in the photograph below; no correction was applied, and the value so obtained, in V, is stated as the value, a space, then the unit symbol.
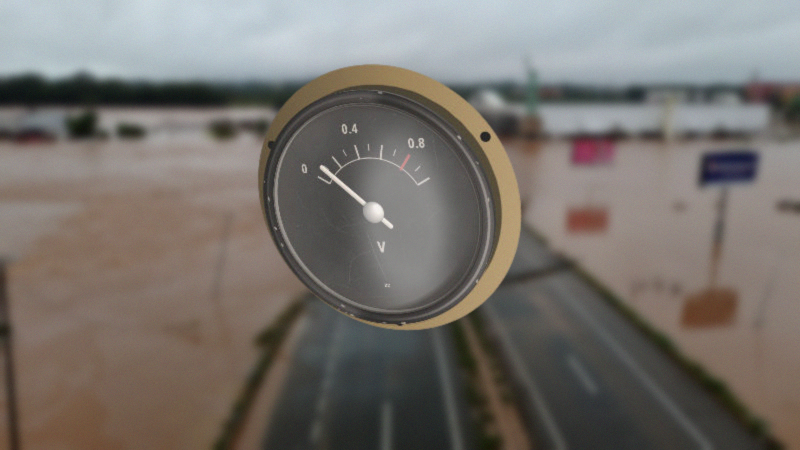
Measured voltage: 0.1 V
